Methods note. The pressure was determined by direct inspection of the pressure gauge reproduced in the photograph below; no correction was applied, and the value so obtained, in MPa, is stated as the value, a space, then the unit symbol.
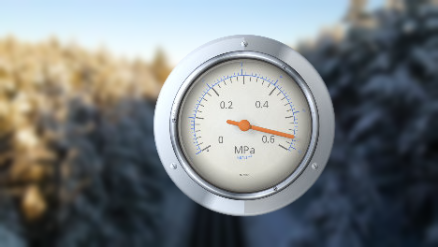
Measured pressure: 0.56 MPa
